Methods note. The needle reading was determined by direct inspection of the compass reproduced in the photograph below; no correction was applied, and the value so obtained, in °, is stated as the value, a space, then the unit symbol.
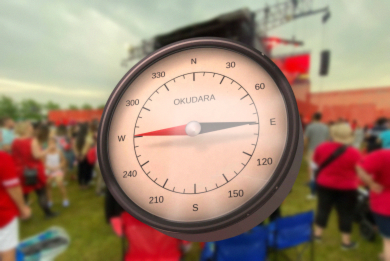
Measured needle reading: 270 °
